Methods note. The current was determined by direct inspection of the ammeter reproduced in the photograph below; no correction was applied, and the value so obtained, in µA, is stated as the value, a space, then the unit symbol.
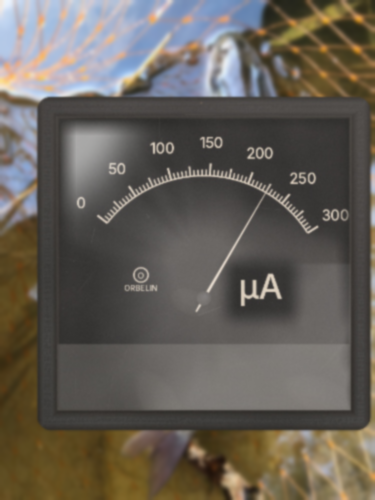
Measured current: 225 µA
